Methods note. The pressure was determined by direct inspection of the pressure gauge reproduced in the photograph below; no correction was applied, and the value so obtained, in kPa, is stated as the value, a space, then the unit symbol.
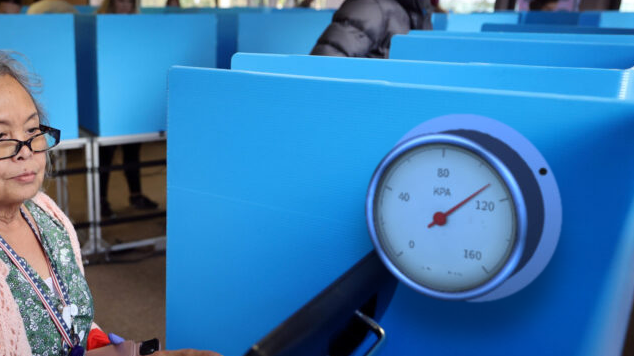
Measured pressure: 110 kPa
